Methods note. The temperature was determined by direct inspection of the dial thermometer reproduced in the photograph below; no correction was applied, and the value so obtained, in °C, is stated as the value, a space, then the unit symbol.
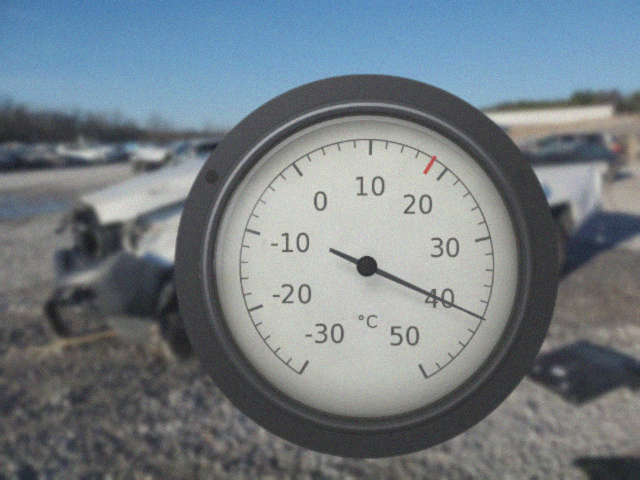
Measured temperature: 40 °C
